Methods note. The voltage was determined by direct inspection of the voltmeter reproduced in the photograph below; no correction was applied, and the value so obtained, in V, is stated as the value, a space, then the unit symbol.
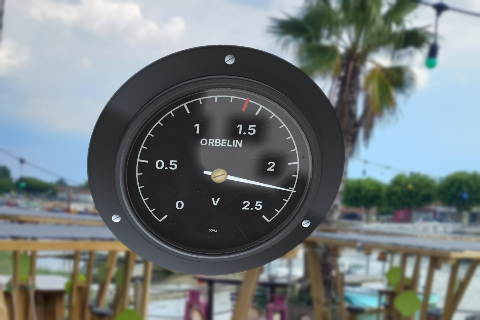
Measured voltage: 2.2 V
